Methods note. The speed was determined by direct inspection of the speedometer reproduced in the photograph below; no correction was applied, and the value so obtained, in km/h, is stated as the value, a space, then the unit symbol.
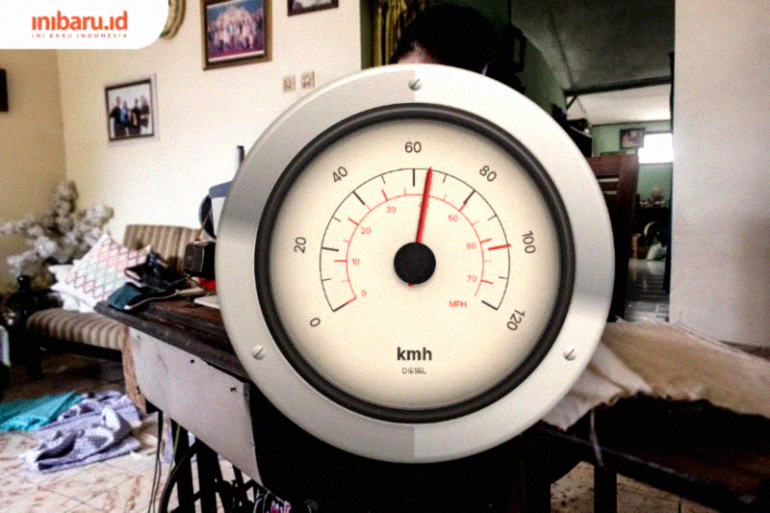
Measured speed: 65 km/h
